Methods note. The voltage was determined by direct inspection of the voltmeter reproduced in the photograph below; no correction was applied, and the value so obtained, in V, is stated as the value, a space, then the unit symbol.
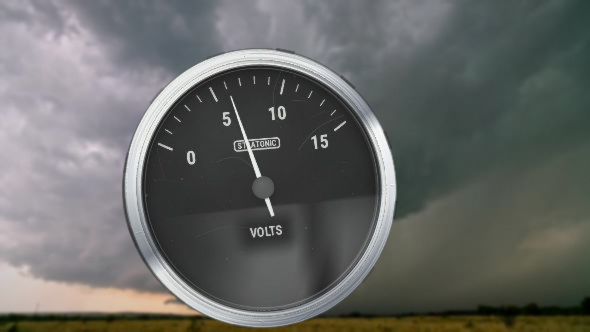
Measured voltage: 6 V
